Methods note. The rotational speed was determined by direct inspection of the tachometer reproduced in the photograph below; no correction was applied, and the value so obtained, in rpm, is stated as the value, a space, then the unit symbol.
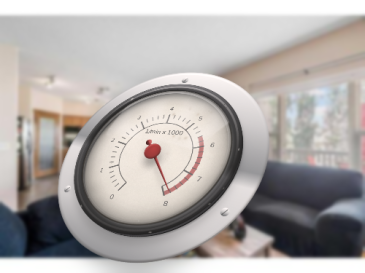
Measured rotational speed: 7800 rpm
